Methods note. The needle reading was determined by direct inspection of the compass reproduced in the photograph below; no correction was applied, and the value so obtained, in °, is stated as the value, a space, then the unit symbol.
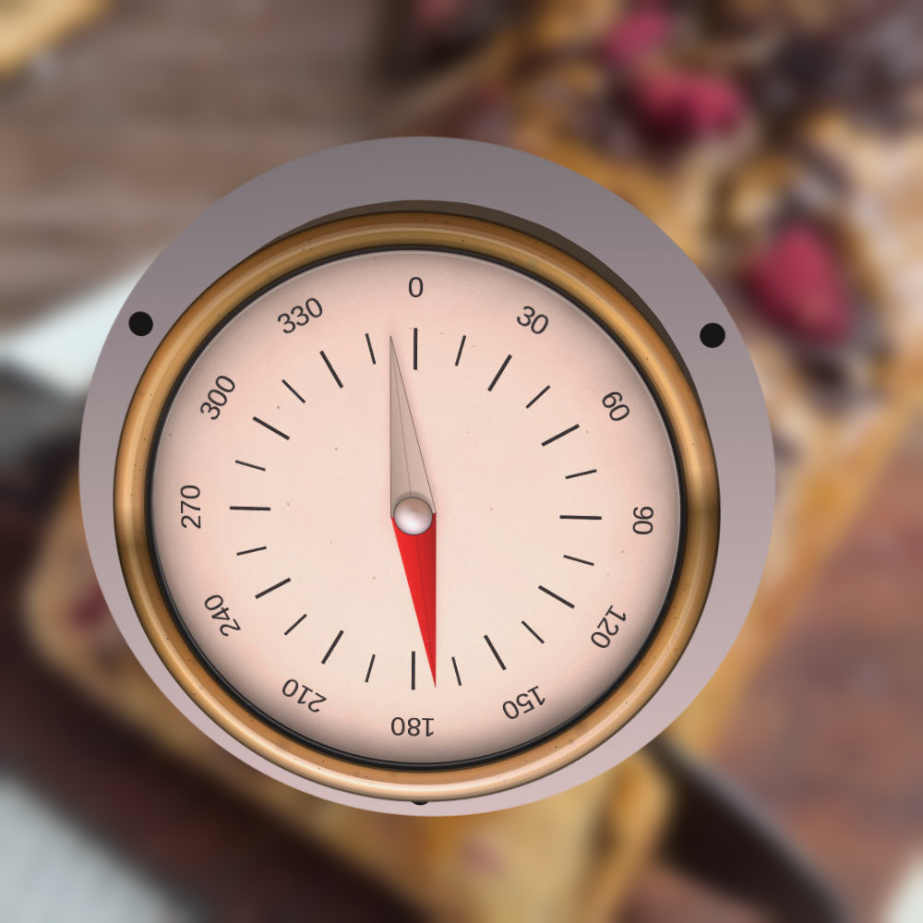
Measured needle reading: 172.5 °
